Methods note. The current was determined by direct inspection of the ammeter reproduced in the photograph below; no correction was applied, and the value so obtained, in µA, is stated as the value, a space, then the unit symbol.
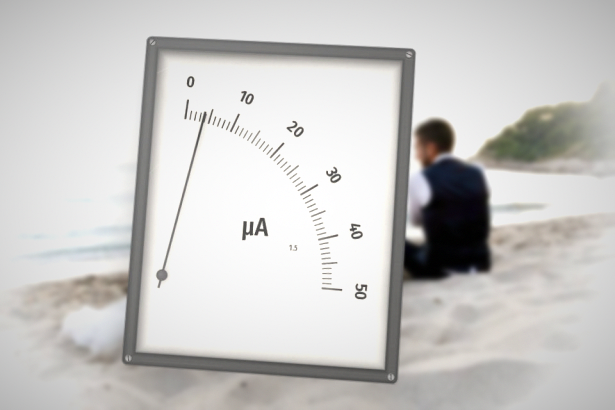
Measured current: 4 µA
